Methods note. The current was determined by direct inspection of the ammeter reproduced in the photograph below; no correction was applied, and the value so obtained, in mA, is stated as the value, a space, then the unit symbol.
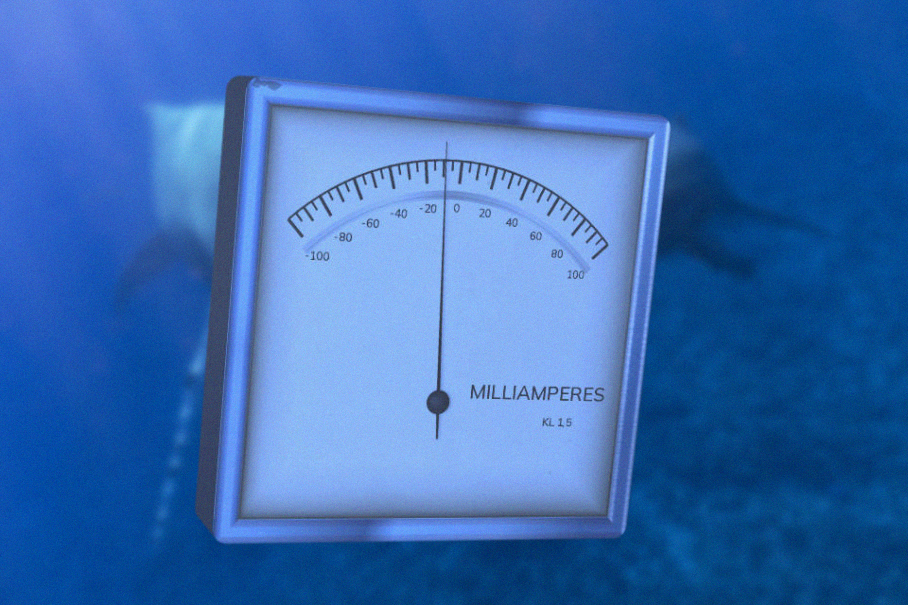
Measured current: -10 mA
